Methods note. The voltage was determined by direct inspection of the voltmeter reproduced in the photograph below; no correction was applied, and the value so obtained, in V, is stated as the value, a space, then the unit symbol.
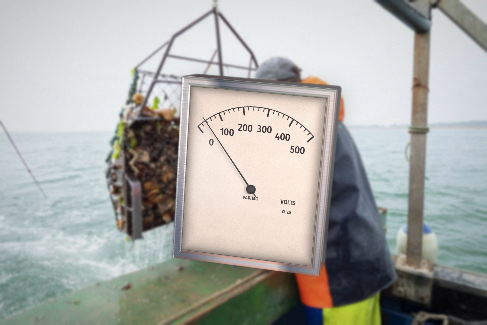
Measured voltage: 40 V
